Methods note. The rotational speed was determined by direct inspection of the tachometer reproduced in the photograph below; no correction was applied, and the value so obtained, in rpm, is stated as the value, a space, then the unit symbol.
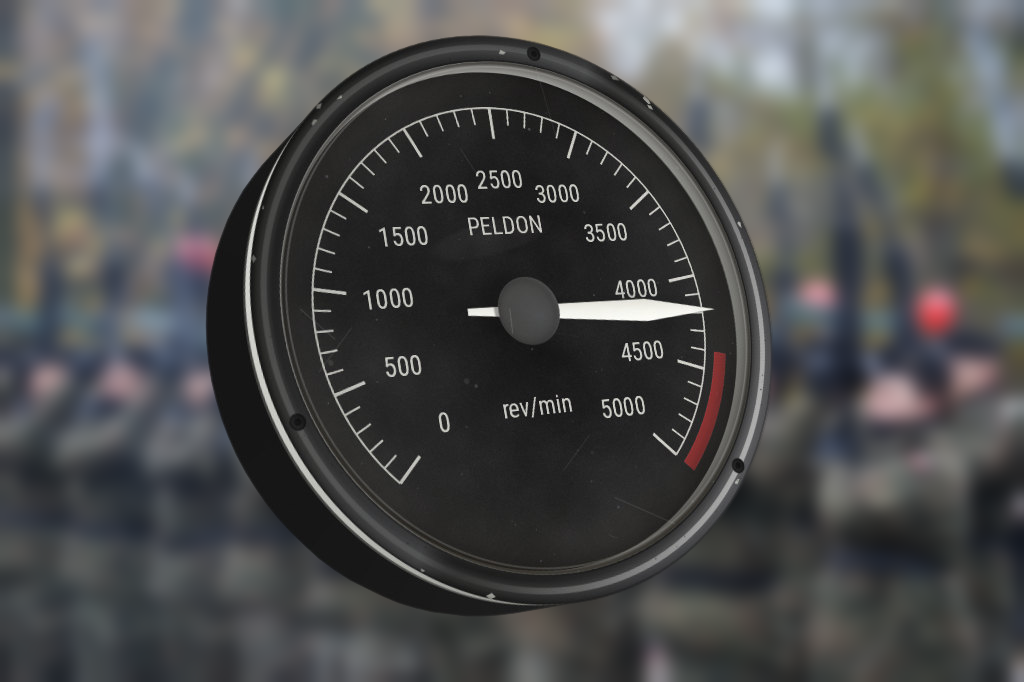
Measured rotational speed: 4200 rpm
